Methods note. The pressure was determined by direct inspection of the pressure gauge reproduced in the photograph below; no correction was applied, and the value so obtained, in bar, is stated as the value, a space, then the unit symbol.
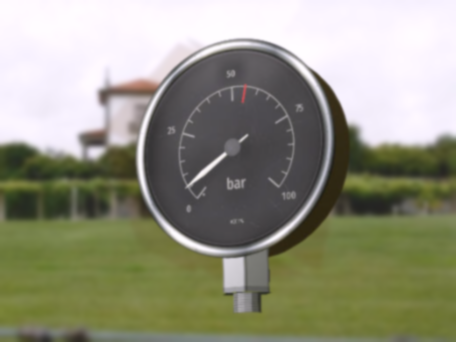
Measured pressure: 5 bar
